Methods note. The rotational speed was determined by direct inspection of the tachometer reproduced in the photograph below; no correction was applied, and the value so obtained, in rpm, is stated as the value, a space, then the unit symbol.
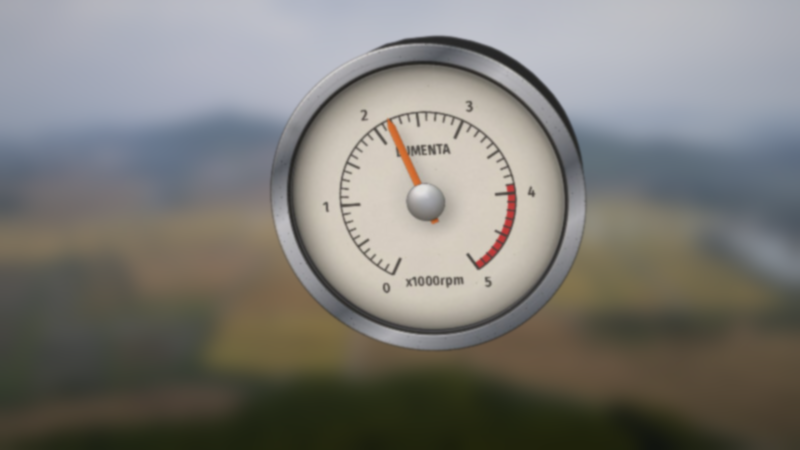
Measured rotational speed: 2200 rpm
